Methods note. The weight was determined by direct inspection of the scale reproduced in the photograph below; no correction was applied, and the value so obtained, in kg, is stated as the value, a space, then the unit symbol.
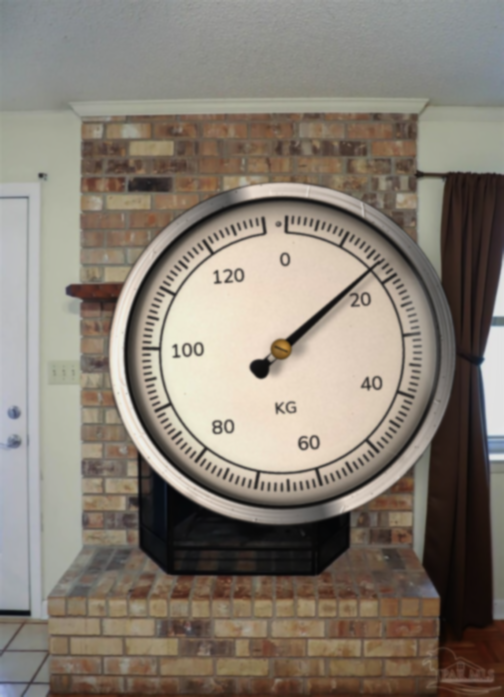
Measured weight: 17 kg
